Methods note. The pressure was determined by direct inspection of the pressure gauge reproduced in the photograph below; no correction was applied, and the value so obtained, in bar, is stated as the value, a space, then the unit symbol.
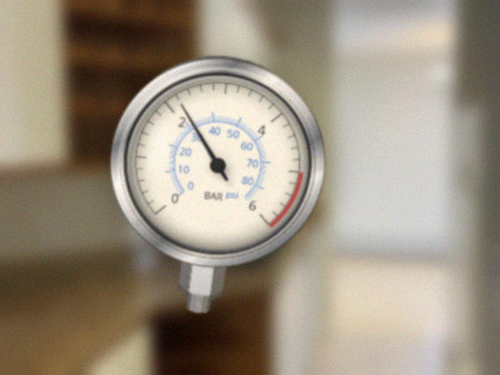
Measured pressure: 2.2 bar
